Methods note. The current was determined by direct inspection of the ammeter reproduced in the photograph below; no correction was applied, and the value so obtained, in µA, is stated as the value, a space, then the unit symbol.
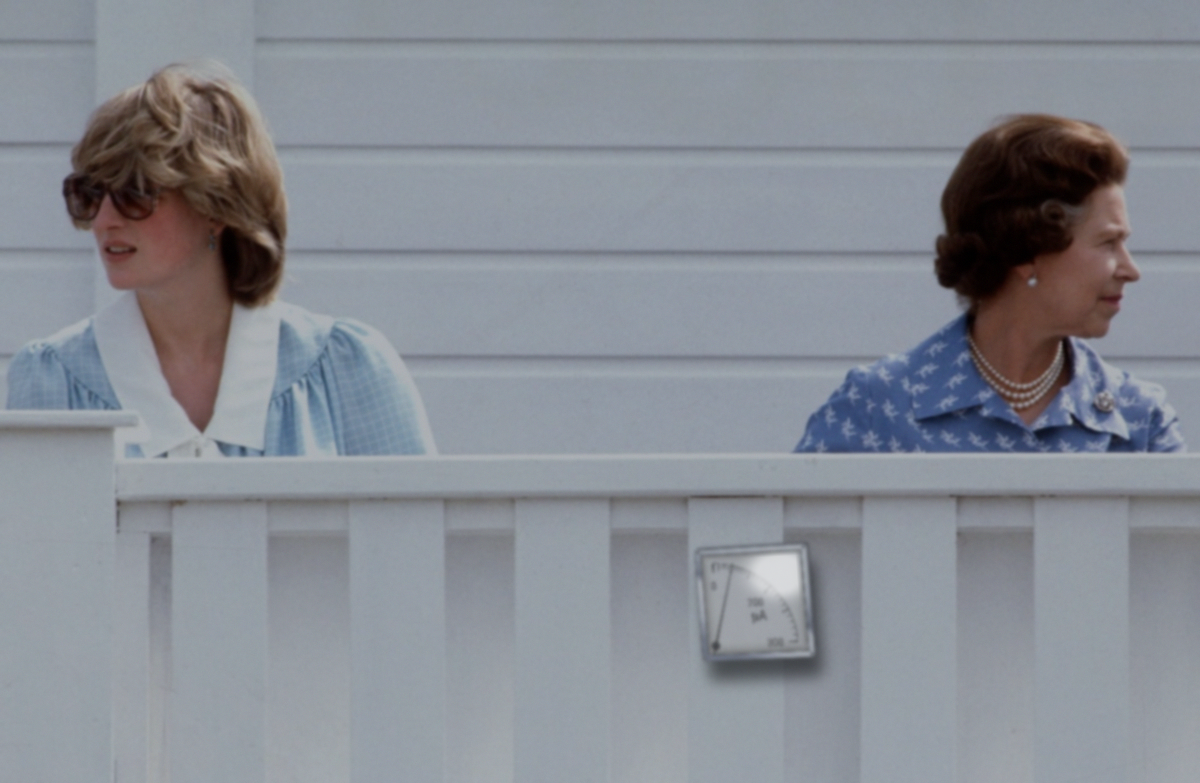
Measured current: 100 µA
